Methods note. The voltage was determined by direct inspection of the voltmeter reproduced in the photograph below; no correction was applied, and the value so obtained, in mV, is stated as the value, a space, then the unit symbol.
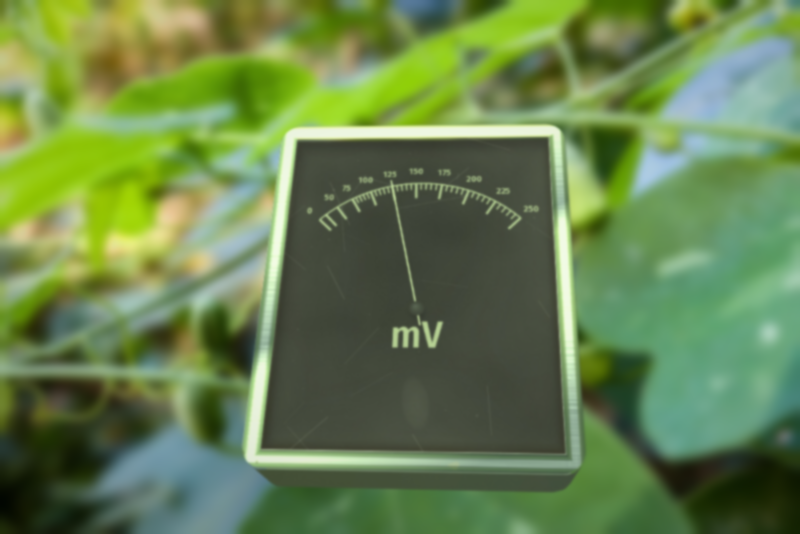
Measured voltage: 125 mV
